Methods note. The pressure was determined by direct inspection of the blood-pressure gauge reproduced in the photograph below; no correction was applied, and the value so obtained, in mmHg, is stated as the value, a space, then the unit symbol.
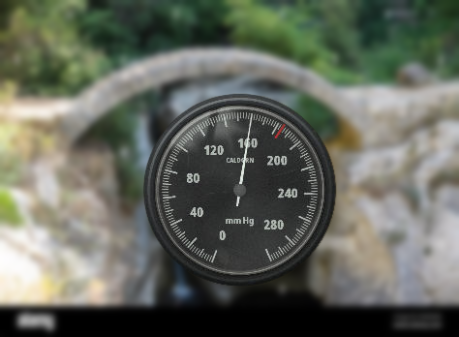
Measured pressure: 160 mmHg
